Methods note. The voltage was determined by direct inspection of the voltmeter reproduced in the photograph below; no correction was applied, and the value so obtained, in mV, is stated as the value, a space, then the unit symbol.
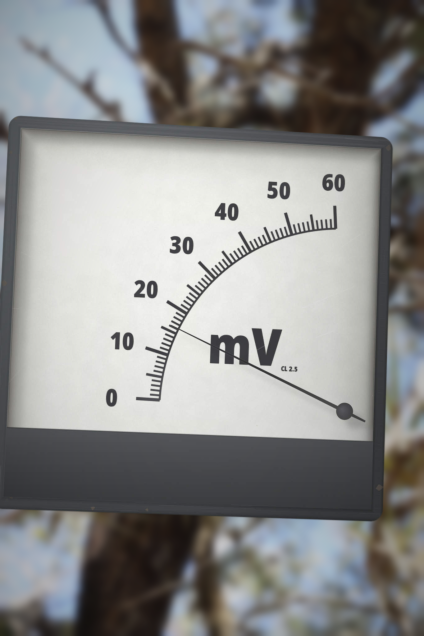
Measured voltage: 16 mV
